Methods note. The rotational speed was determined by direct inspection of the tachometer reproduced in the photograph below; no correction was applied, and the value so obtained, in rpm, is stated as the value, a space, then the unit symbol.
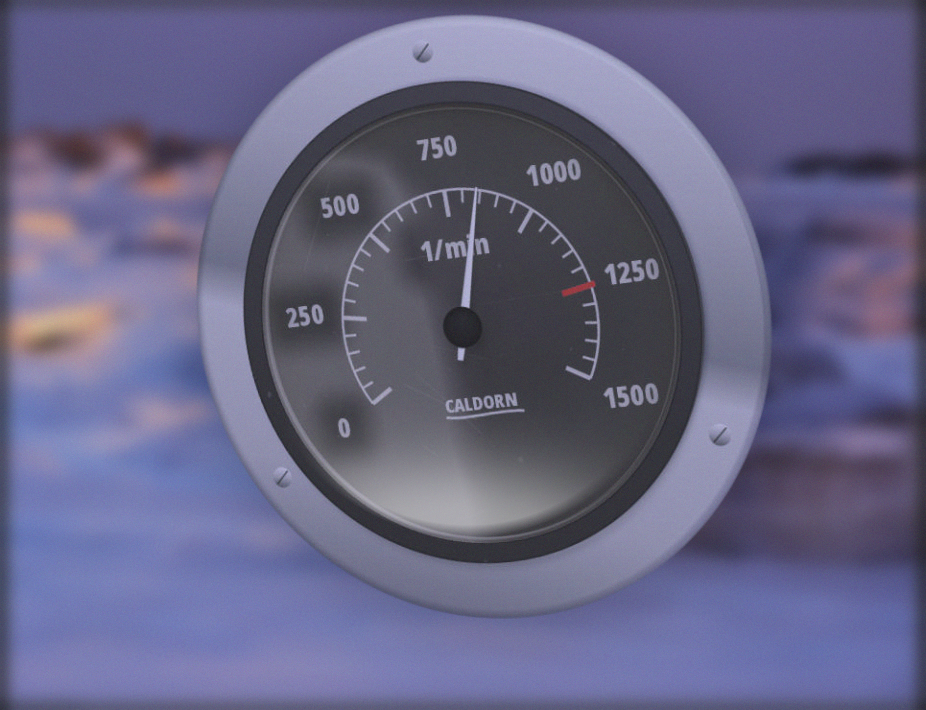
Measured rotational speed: 850 rpm
